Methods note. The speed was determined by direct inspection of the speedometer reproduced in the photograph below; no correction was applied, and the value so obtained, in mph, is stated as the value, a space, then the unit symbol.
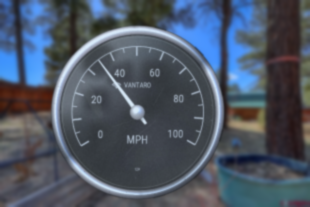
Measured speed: 35 mph
